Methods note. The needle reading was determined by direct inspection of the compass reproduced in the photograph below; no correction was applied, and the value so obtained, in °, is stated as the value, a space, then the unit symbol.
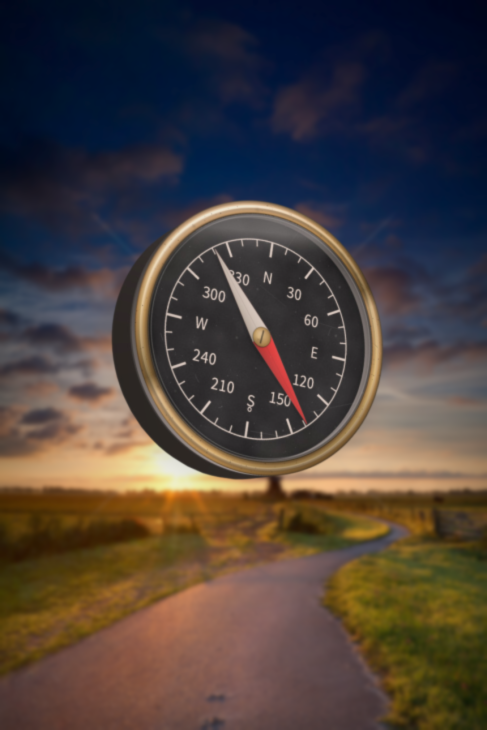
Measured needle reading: 140 °
